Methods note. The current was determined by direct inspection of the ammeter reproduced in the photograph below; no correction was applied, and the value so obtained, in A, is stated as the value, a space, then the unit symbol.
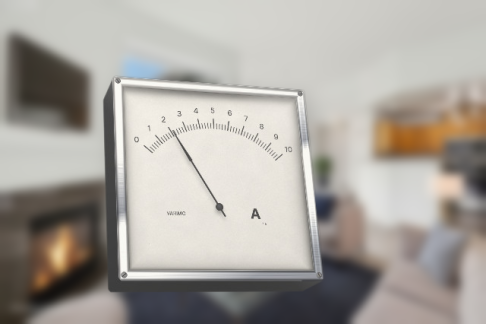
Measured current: 2 A
